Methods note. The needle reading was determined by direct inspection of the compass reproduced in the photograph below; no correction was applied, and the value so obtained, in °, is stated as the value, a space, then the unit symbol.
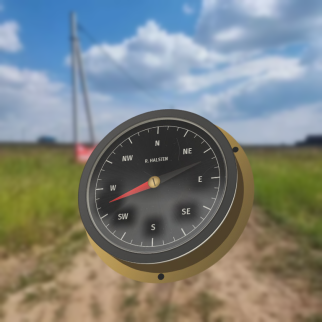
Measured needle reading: 250 °
